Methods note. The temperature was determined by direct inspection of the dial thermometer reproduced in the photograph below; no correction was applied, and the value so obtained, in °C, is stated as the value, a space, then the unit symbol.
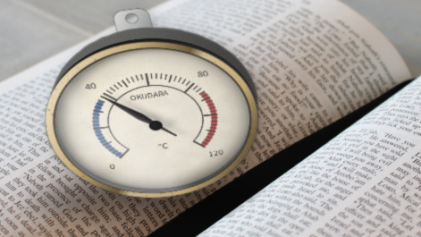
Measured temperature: 40 °C
